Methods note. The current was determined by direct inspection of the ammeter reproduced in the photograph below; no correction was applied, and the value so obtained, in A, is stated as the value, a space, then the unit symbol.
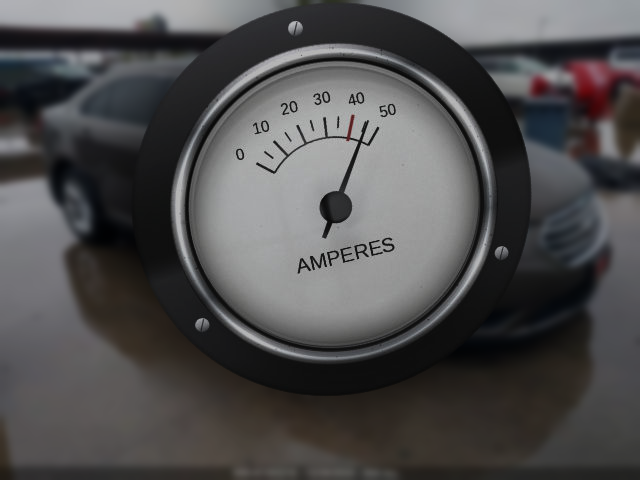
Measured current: 45 A
